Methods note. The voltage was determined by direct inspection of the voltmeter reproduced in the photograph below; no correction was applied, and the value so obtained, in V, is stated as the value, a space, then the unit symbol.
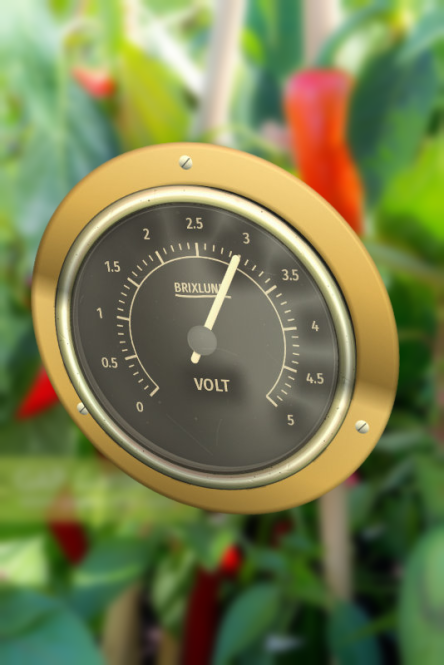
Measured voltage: 3 V
